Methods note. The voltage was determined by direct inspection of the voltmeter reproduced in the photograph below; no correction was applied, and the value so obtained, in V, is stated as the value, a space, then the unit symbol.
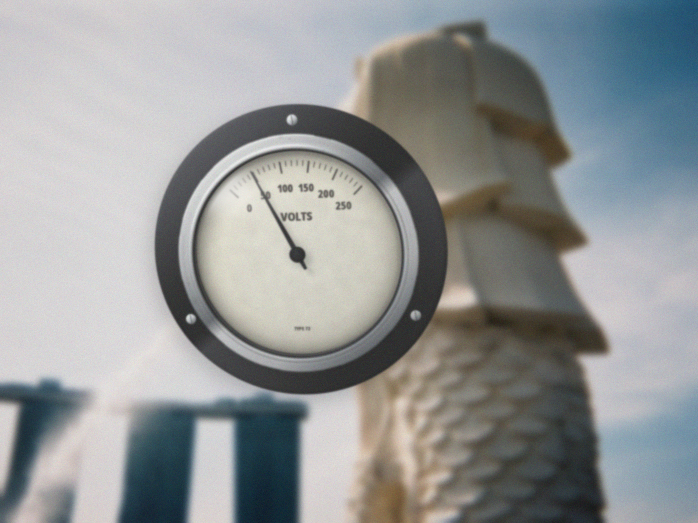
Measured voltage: 50 V
